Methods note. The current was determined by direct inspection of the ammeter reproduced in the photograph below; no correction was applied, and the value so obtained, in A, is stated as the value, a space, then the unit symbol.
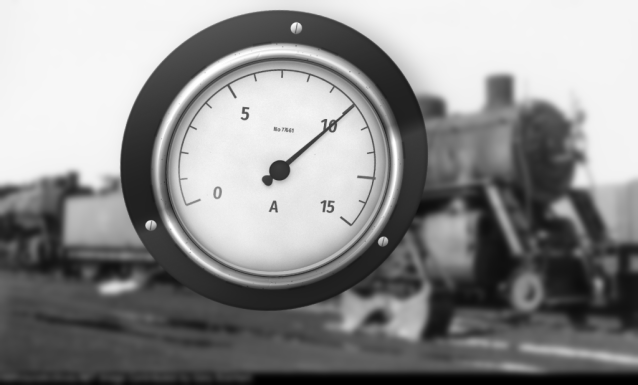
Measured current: 10 A
